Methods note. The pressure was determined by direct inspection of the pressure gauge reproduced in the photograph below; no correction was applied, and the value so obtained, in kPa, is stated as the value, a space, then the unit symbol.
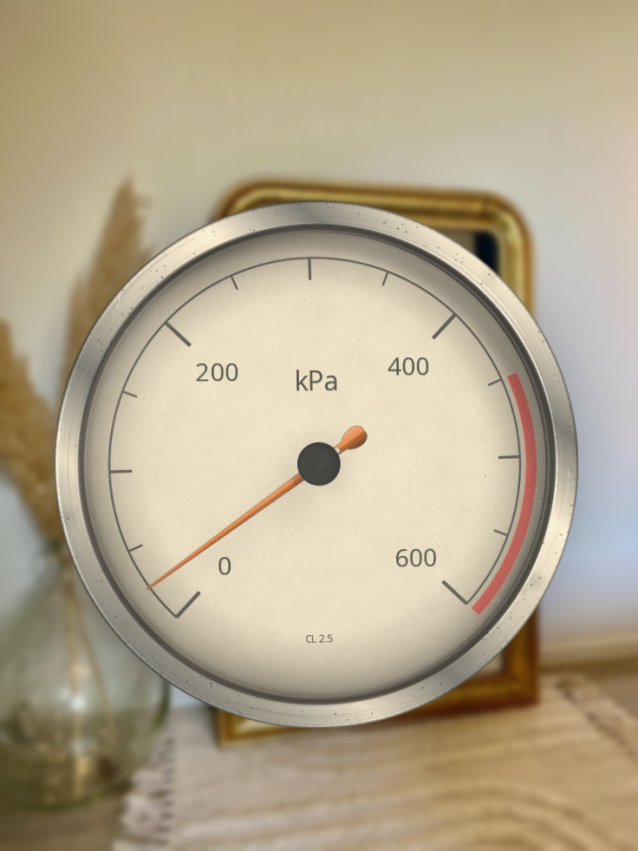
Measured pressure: 25 kPa
